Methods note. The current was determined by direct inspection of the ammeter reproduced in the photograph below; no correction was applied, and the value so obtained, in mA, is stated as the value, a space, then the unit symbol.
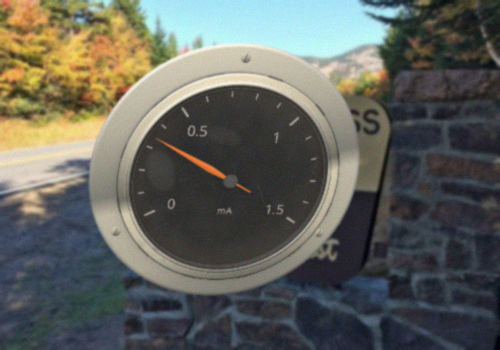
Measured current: 0.35 mA
